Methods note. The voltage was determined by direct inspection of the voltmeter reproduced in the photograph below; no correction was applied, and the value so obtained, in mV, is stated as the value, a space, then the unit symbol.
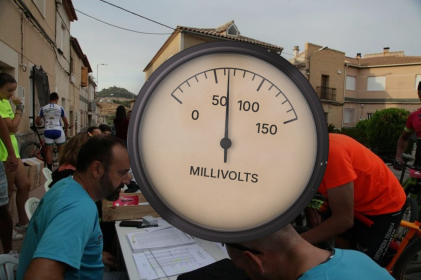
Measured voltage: 65 mV
